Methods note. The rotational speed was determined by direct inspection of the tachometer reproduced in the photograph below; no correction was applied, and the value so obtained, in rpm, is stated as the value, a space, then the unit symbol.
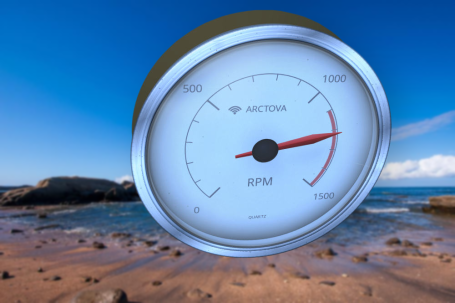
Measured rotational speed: 1200 rpm
